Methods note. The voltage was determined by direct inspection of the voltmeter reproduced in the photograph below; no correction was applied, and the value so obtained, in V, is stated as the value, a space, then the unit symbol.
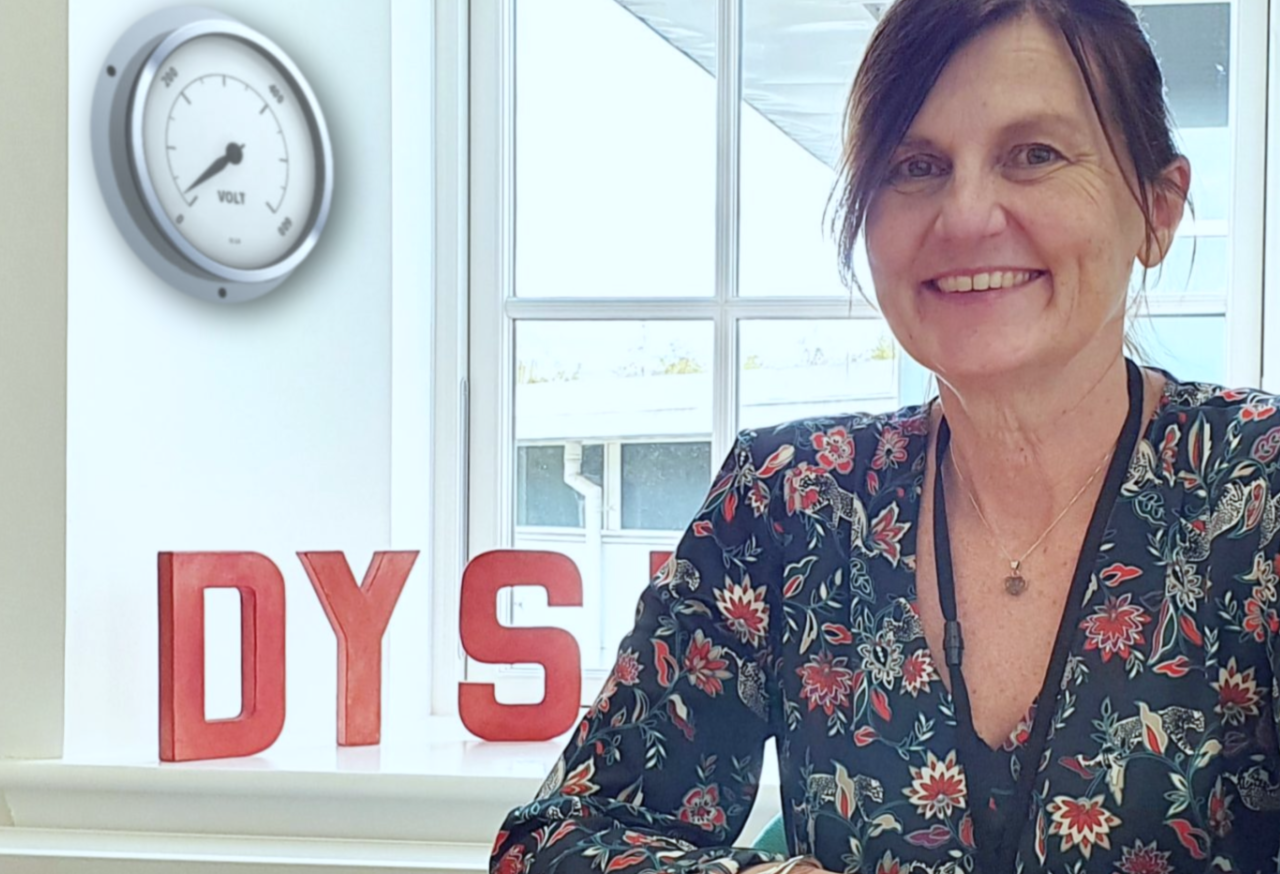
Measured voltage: 25 V
